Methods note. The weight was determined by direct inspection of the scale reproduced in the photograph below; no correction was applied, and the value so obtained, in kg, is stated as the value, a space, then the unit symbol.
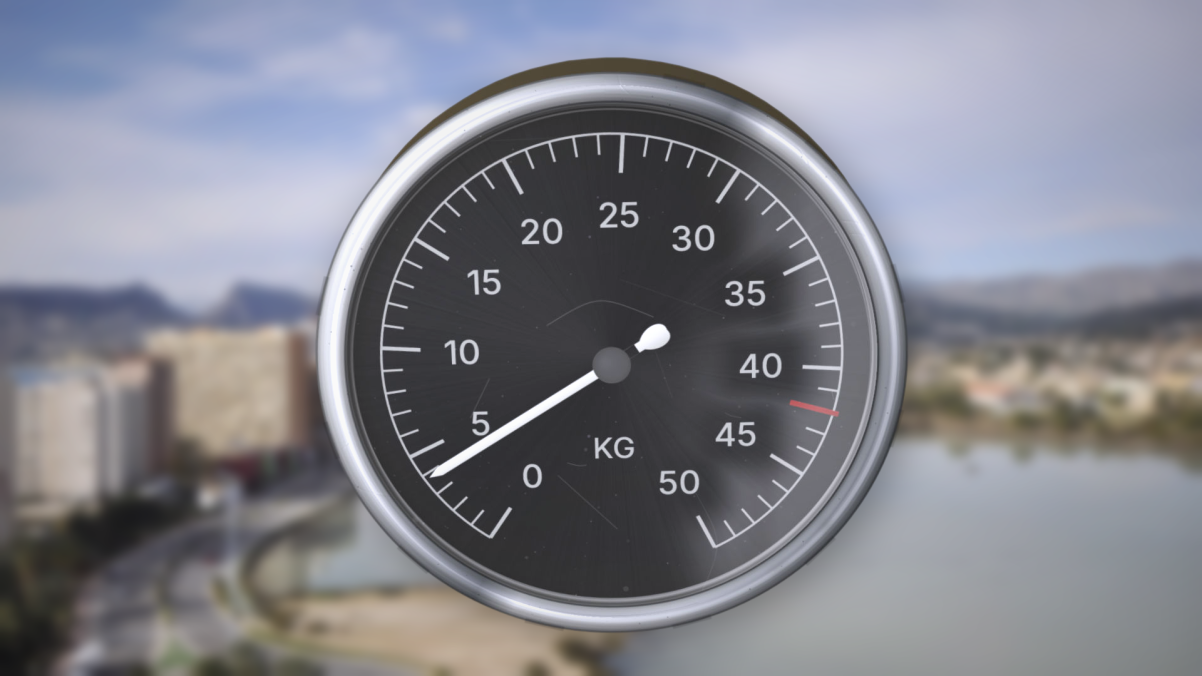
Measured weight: 4 kg
